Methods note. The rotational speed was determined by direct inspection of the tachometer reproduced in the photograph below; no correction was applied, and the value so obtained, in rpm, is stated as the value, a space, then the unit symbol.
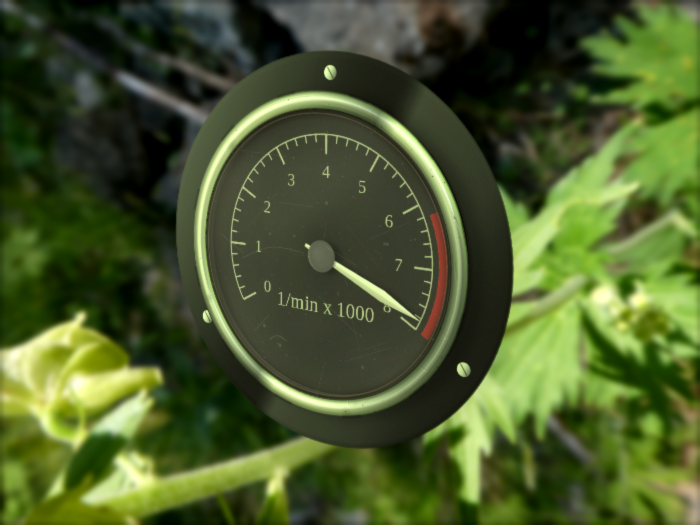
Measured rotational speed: 7800 rpm
